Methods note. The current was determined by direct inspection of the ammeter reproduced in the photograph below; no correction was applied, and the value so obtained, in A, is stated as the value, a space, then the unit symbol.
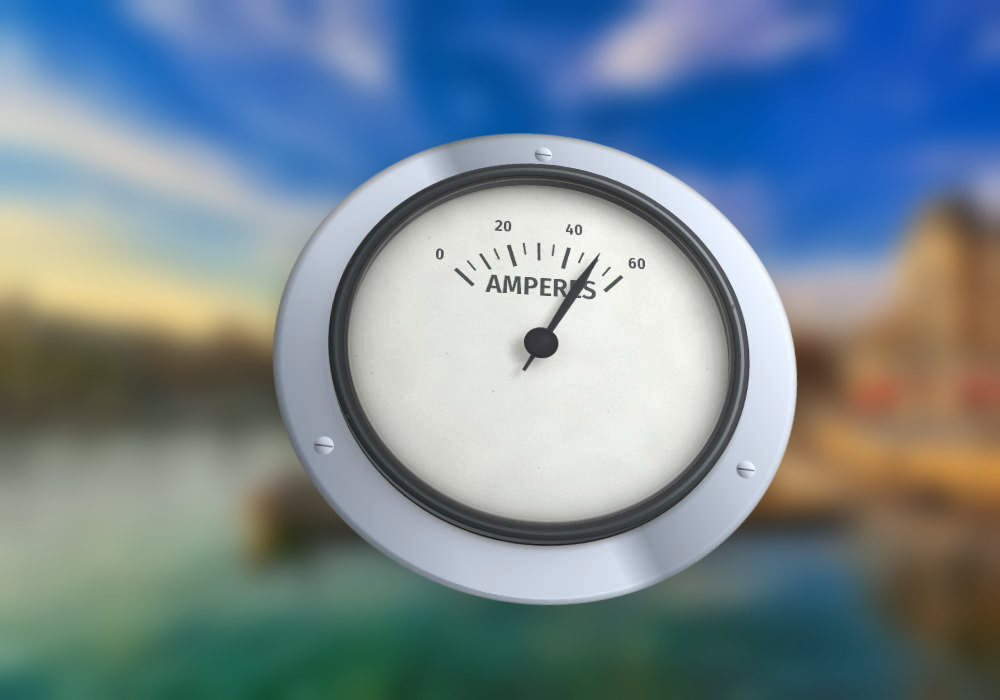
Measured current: 50 A
